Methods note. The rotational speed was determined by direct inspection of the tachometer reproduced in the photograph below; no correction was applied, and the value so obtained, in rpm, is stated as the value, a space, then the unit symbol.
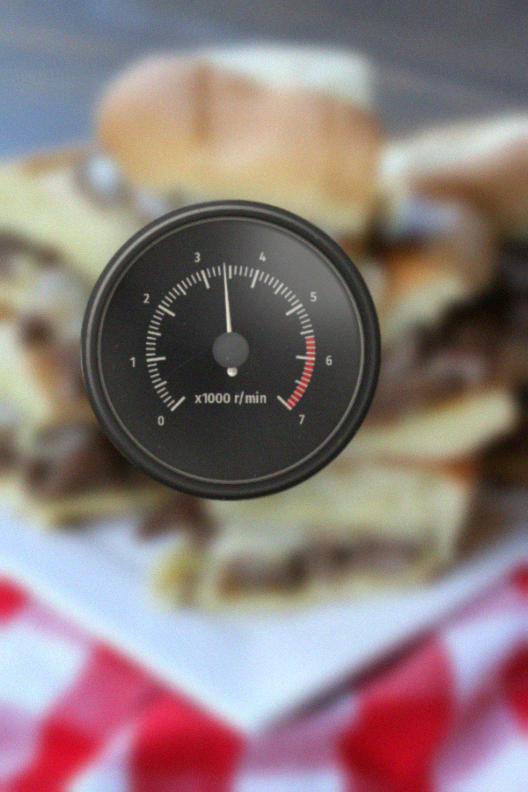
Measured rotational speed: 3400 rpm
